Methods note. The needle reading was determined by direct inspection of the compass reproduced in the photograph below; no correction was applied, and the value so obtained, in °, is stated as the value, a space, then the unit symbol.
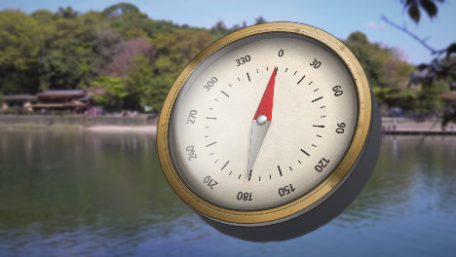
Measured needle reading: 0 °
